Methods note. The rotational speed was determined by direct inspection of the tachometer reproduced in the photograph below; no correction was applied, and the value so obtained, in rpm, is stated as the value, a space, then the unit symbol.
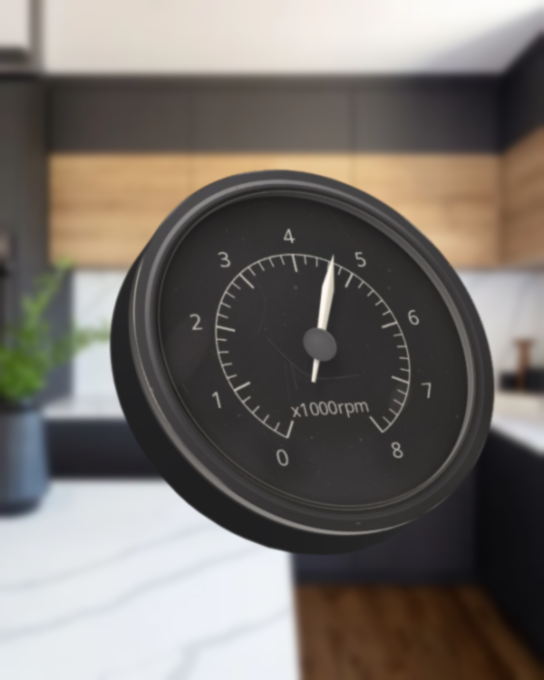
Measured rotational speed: 4600 rpm
